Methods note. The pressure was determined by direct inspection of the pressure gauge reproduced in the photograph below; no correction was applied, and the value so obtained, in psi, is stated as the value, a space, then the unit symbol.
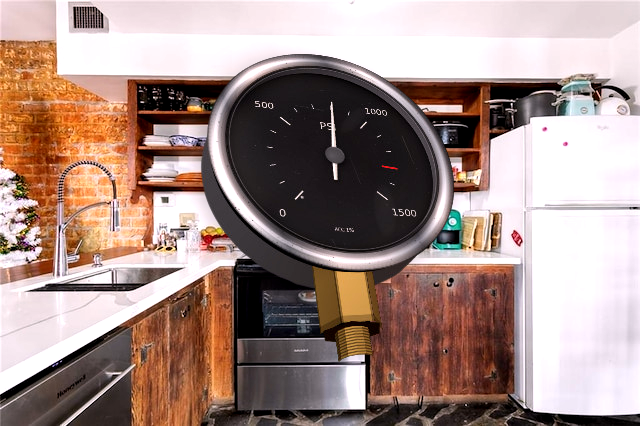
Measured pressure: 800 psi
